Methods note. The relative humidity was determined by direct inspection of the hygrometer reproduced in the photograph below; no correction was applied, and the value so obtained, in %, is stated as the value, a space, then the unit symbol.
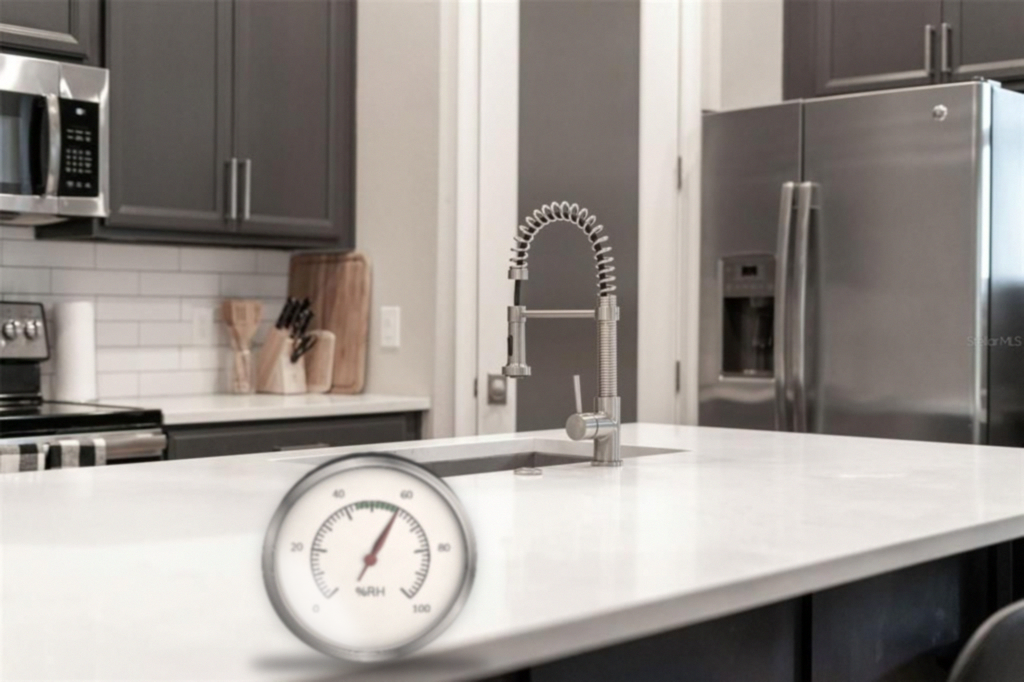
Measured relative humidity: 60 %
